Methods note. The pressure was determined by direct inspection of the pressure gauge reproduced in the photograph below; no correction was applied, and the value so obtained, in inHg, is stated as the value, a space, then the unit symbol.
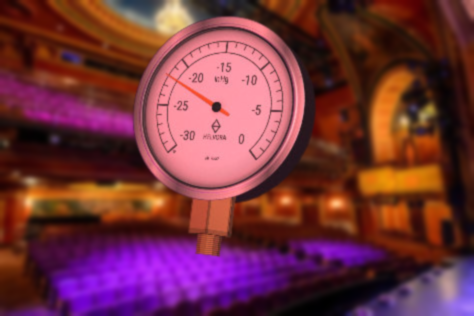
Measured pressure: -22 inHg
